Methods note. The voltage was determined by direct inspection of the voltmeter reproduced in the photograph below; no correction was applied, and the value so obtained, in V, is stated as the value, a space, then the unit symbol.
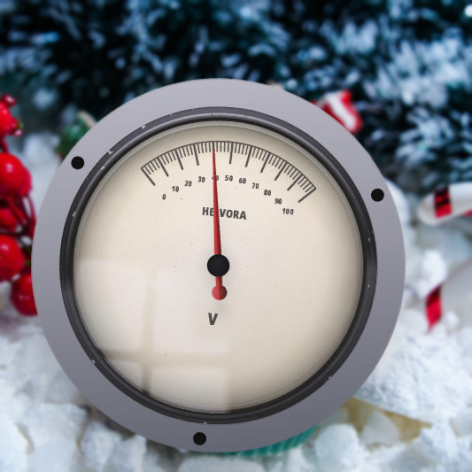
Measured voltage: 40 V
